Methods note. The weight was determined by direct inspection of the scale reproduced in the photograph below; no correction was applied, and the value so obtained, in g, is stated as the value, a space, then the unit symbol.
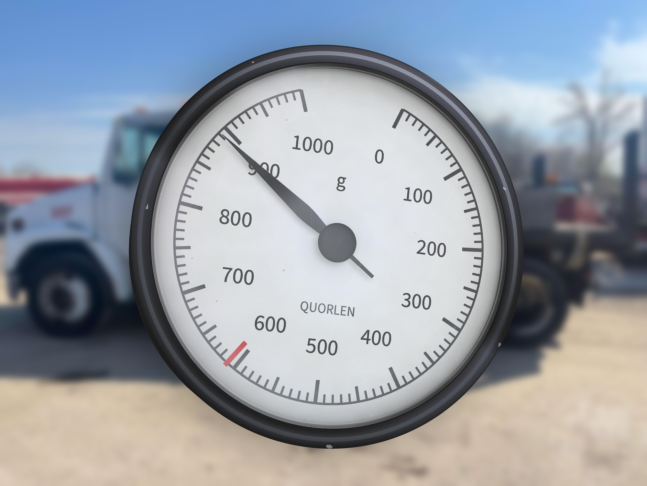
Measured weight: 890 g
